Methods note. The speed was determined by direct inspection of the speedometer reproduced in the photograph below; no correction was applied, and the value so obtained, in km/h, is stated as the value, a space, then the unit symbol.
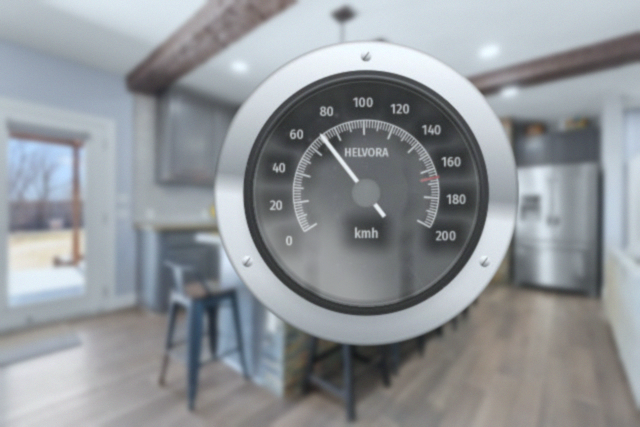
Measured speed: 70 km/h
